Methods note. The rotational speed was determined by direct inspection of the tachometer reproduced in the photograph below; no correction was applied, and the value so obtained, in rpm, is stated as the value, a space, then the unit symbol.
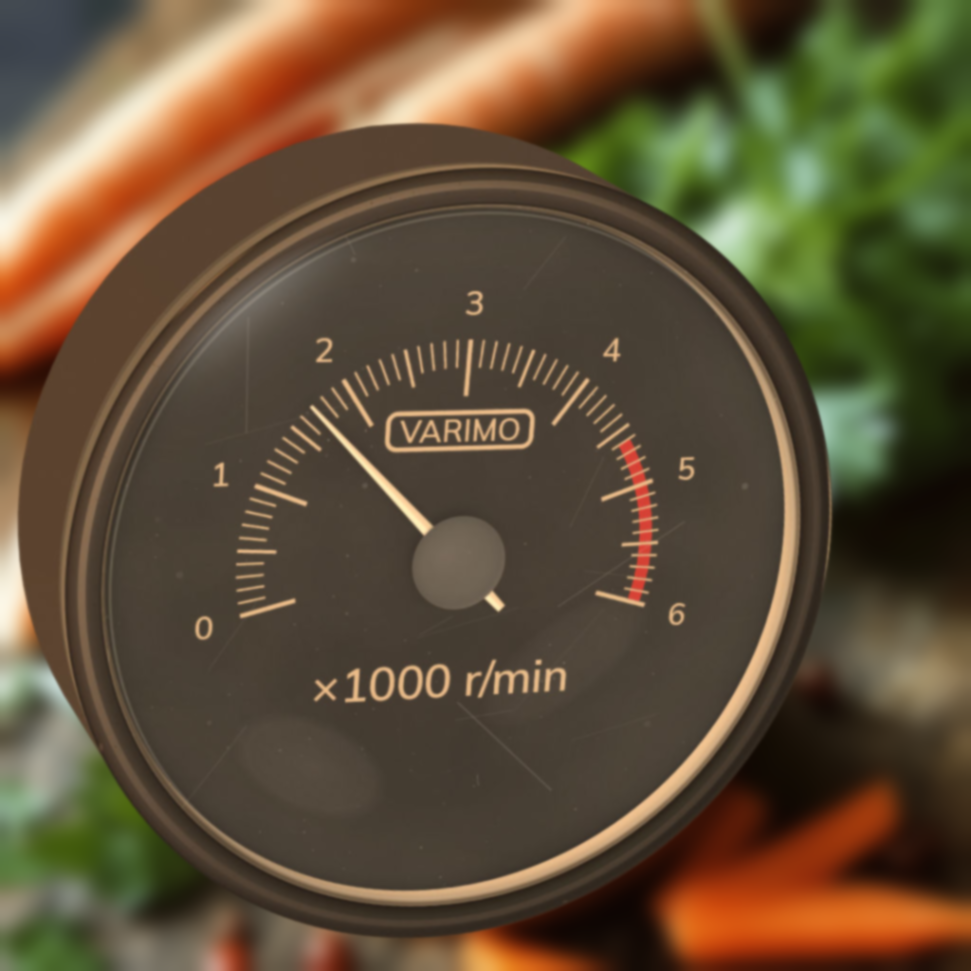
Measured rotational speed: 1700 rpm
